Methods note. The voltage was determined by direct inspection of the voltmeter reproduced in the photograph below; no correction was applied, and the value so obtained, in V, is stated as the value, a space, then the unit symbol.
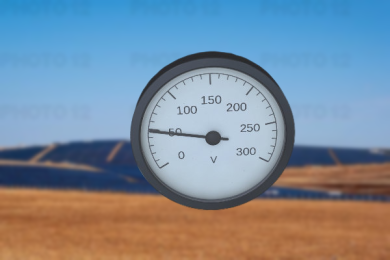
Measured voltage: 50 V
